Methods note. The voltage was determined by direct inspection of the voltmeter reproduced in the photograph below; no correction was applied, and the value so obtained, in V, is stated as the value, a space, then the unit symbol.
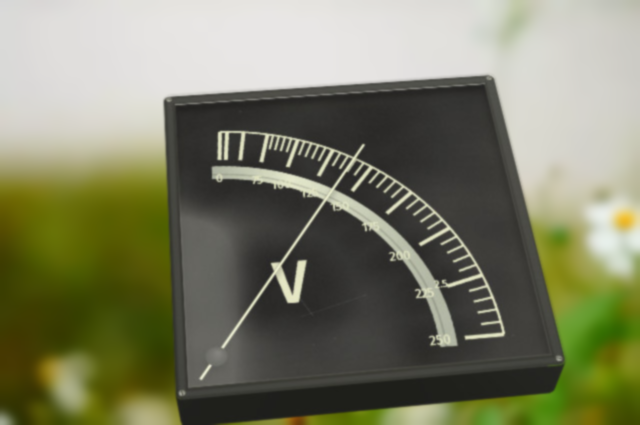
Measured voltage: 140 V
